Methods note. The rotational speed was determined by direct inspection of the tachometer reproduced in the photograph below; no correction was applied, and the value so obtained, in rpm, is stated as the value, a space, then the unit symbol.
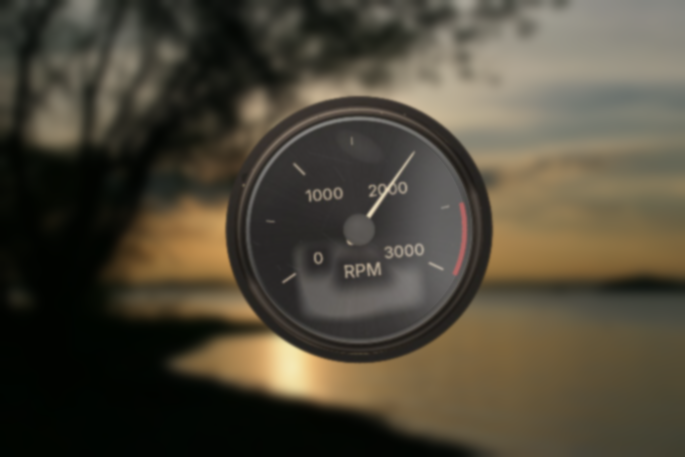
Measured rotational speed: 2000 rpm
